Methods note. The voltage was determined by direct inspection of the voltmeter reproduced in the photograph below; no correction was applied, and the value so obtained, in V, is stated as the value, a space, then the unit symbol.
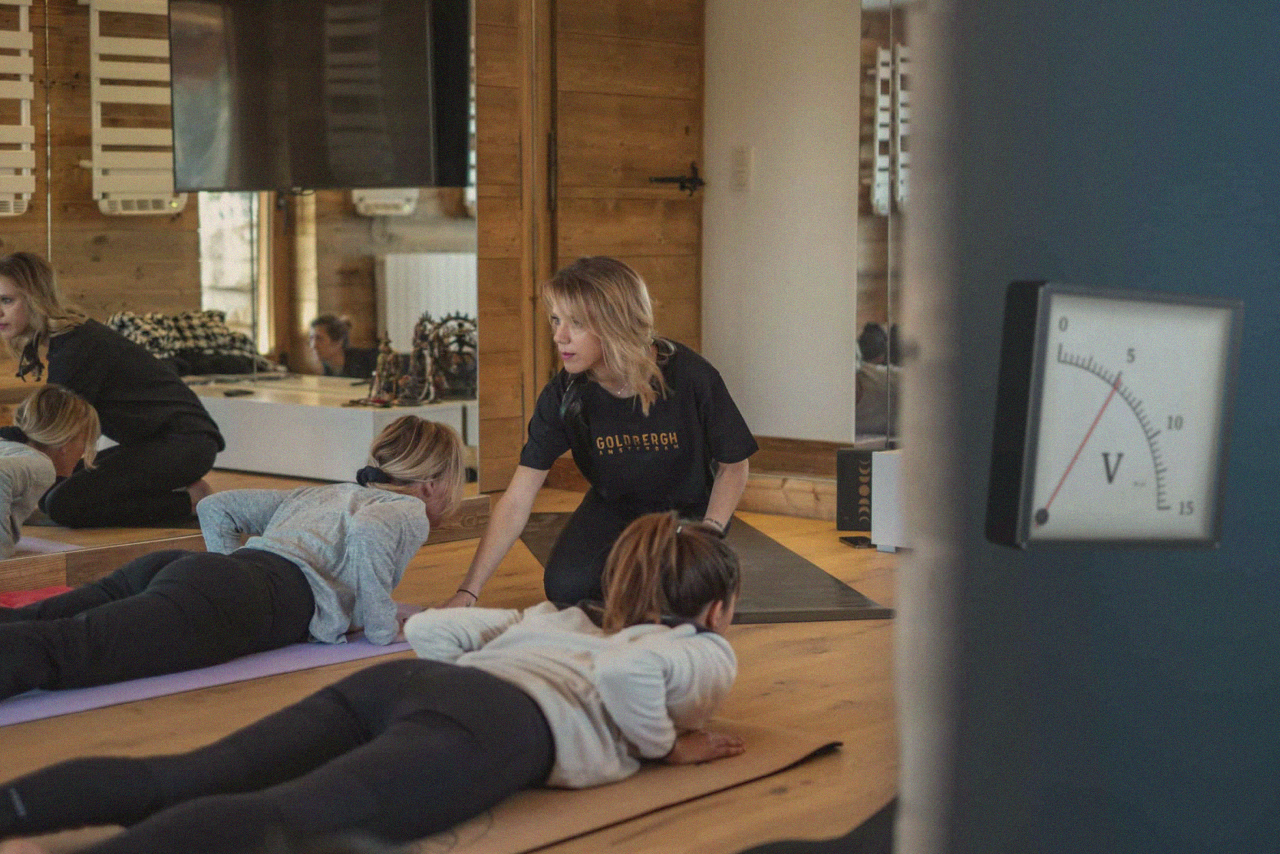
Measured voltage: 5 V
